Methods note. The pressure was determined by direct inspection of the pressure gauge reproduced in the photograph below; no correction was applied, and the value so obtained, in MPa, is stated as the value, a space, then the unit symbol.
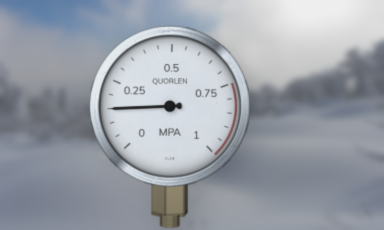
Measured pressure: 0.15 MPa
